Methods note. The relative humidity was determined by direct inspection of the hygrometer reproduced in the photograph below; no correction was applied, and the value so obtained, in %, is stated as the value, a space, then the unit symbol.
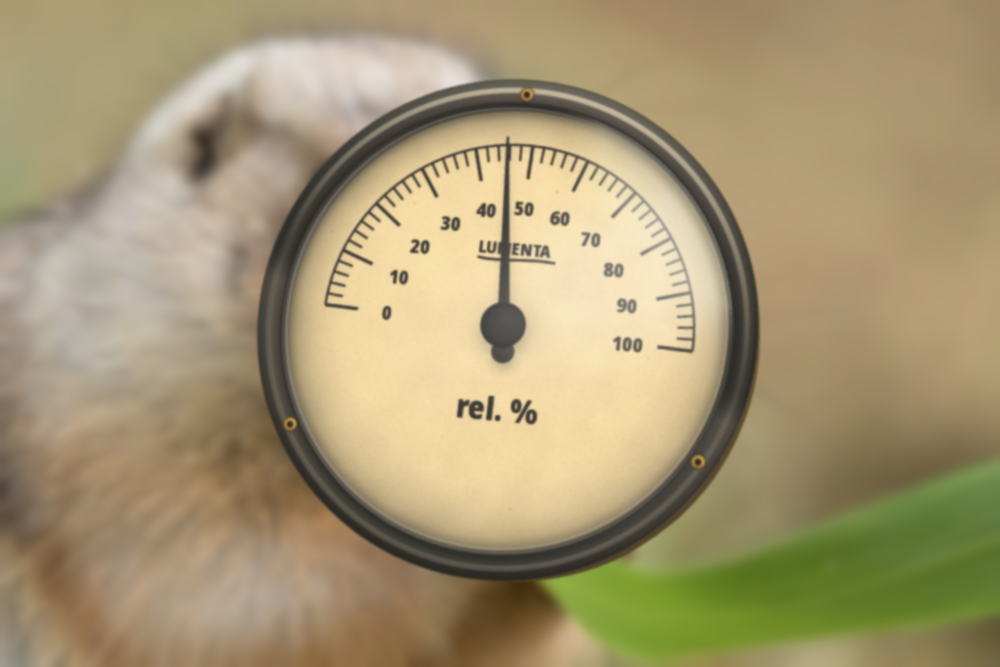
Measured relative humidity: 46 %
